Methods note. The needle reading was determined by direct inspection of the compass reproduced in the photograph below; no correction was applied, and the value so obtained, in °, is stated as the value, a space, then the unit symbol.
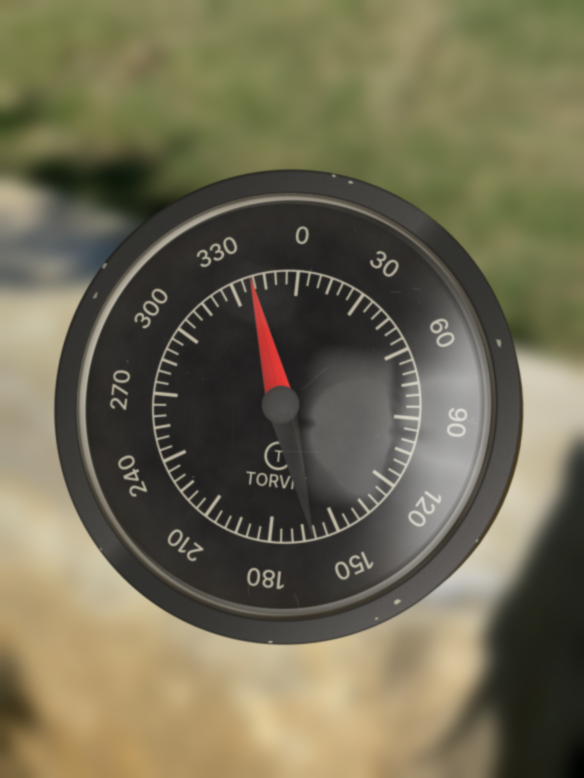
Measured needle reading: 340 °
